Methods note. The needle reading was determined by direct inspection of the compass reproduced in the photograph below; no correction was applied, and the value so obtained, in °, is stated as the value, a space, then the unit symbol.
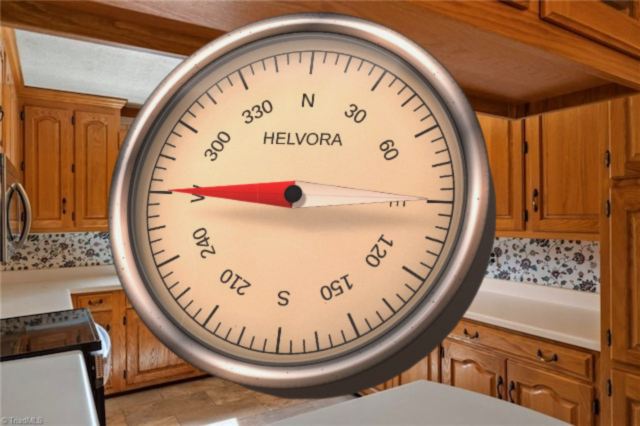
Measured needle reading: 270 °
